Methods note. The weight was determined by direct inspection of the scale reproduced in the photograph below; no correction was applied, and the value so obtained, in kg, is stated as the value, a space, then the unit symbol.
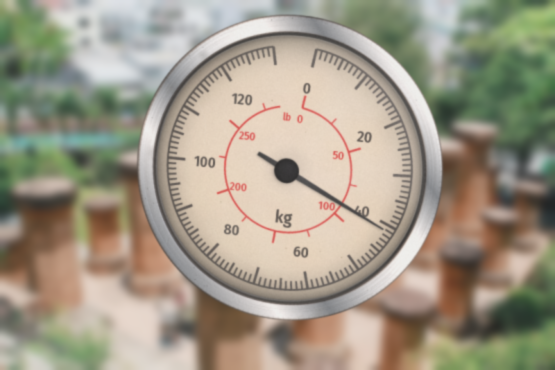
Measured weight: 41 kg
